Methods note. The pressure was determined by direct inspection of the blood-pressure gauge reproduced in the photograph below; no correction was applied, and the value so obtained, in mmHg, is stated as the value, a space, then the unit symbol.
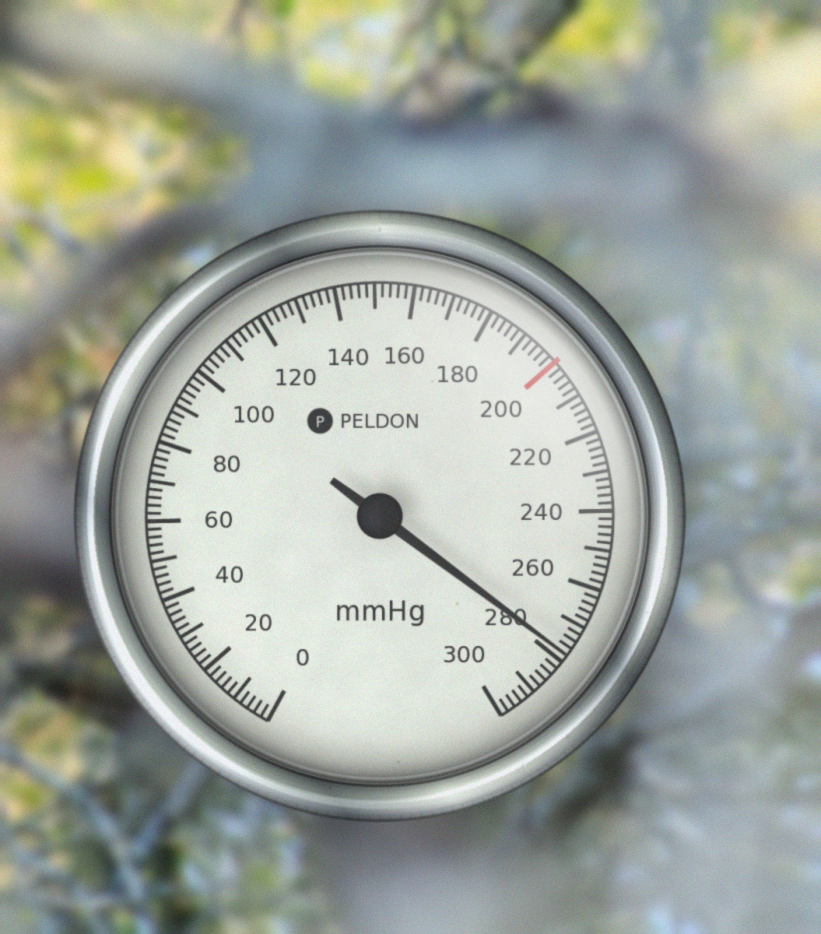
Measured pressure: 278 mmHg
